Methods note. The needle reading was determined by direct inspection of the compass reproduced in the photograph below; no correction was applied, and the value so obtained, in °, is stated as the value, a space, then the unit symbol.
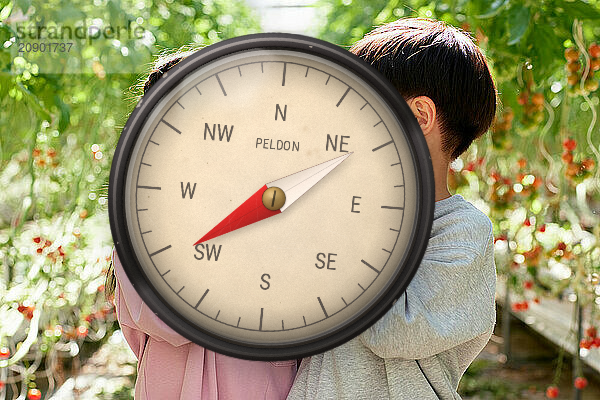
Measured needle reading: 235 °
